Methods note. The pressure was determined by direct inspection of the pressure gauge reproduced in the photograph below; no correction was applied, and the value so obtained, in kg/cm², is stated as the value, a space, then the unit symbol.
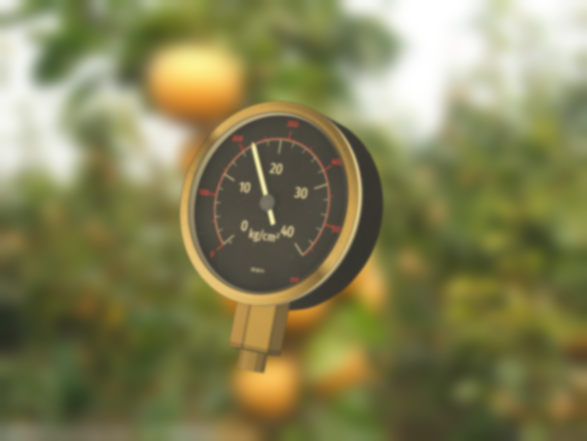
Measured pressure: 16 kg/cm²
